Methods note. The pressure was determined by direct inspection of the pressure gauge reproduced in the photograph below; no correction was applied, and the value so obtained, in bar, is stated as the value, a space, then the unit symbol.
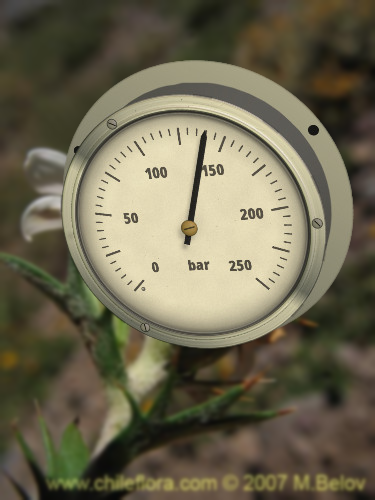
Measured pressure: 140 bar
